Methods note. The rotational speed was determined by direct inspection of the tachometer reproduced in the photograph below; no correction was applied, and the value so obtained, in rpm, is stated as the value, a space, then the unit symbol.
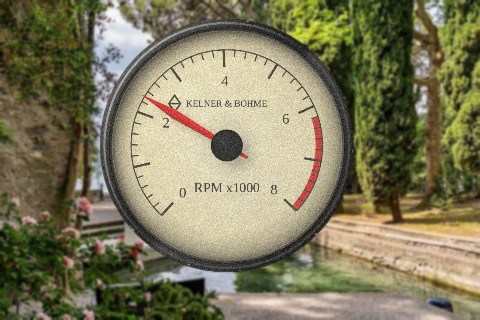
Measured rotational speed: 2300 rpm
